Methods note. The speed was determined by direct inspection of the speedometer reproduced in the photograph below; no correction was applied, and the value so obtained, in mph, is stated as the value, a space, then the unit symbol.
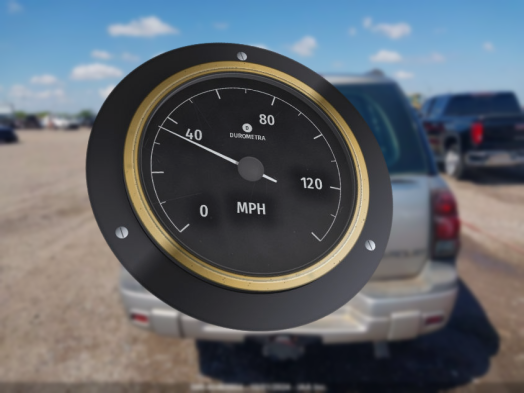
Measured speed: 35 mph
